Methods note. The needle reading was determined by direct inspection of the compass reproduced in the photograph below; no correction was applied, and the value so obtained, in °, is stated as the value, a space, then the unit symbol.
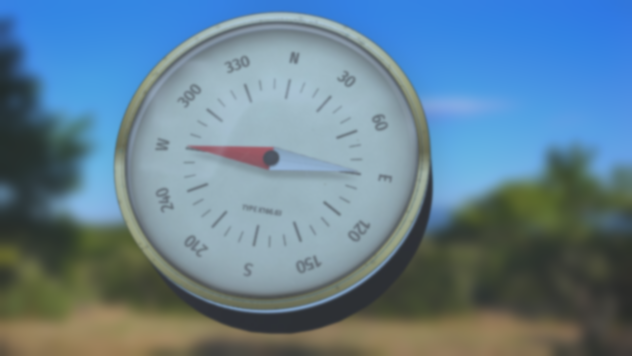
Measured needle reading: 270 °
